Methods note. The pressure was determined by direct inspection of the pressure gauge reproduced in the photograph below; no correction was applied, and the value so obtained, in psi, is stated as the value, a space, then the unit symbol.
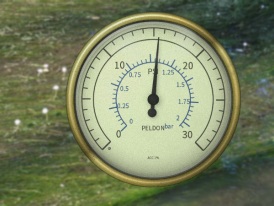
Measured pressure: 15.5 psi
